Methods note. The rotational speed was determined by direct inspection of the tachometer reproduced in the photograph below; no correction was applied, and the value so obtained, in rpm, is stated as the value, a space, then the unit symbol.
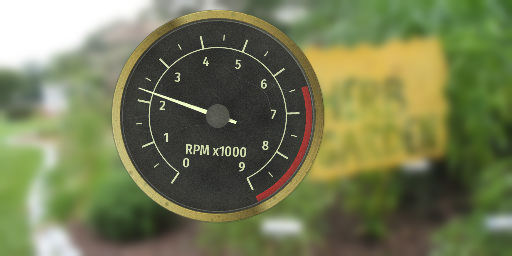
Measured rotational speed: 2250 rpm
